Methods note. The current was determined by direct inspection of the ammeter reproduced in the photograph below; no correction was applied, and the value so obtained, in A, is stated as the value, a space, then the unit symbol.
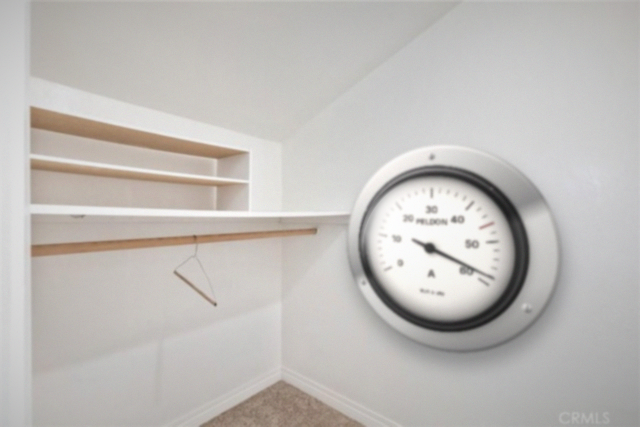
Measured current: 58 A
